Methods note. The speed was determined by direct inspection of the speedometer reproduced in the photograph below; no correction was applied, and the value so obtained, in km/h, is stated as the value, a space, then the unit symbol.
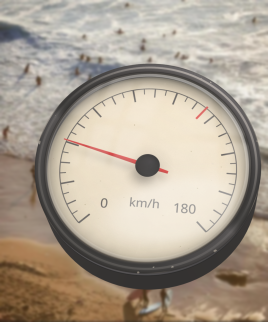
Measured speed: 40 km/h
